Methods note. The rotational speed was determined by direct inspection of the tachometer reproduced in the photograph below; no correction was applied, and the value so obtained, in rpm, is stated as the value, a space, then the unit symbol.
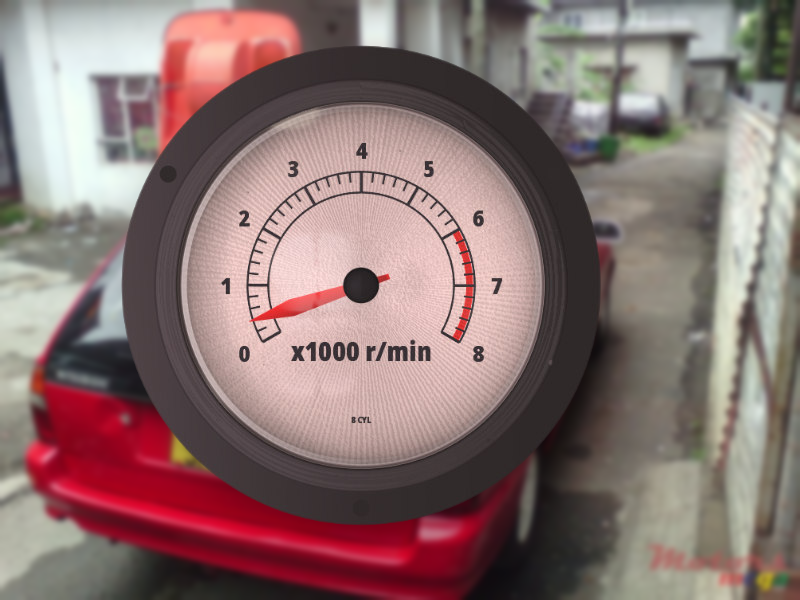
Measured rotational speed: 400 rpm
